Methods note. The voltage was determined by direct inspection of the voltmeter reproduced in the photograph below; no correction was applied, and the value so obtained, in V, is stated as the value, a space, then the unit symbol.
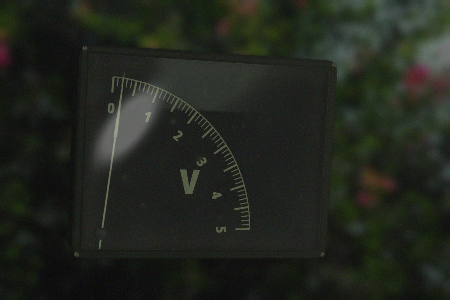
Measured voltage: 0.2 V
